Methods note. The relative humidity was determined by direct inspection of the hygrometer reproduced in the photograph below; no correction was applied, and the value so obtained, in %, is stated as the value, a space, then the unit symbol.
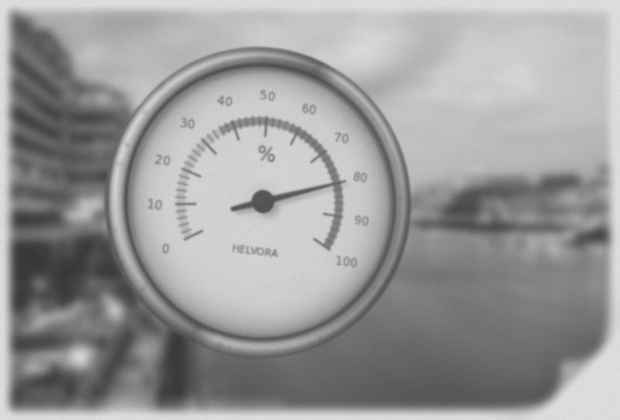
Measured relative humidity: 80 %
